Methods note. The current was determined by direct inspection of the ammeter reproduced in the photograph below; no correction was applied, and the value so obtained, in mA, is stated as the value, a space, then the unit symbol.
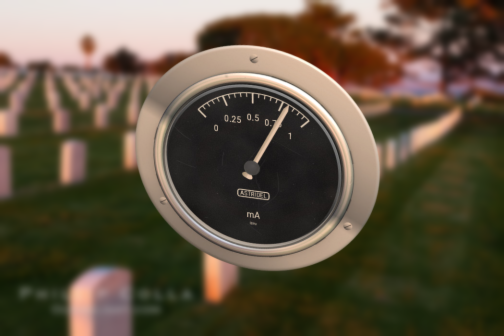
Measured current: 0.8 mA
